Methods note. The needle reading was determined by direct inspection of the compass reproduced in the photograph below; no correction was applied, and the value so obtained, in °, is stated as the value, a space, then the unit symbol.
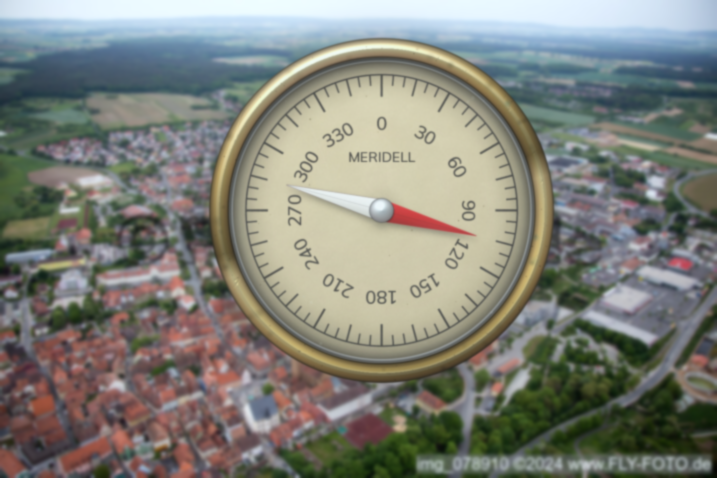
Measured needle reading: 105 °
